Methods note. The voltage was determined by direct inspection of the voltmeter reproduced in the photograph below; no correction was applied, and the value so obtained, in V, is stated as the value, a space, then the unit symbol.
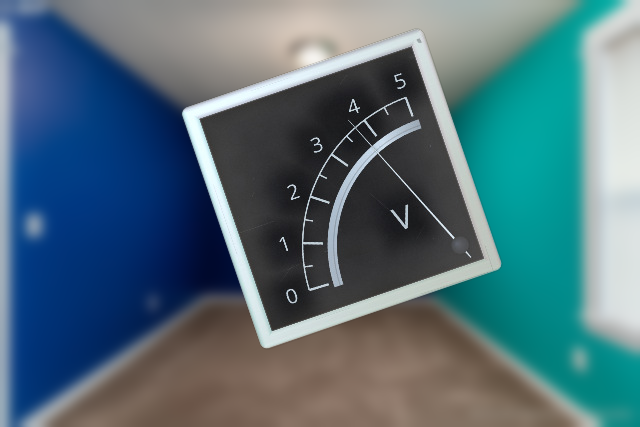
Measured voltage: 3.75 V
